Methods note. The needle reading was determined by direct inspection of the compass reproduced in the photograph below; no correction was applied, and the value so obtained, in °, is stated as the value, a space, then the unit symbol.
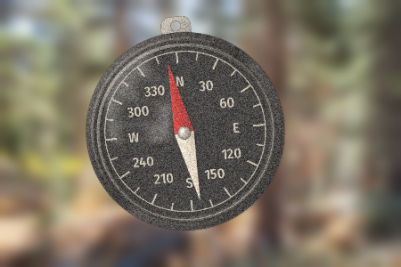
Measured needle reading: 352.5 °
